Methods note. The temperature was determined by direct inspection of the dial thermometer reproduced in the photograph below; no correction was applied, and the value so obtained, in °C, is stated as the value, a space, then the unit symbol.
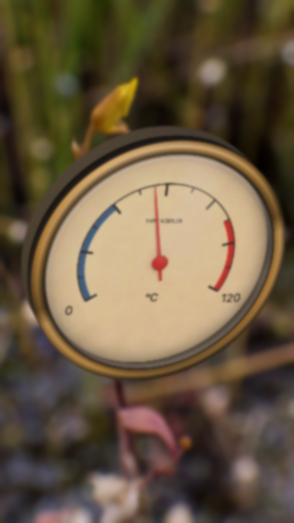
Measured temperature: 55 °C
